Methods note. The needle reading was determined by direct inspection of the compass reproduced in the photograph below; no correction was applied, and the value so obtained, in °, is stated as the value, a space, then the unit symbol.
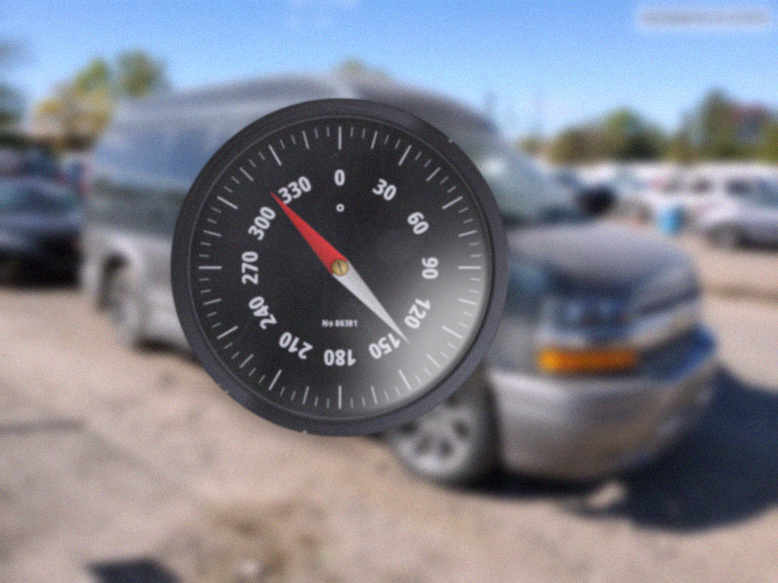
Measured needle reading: 317.5 °
